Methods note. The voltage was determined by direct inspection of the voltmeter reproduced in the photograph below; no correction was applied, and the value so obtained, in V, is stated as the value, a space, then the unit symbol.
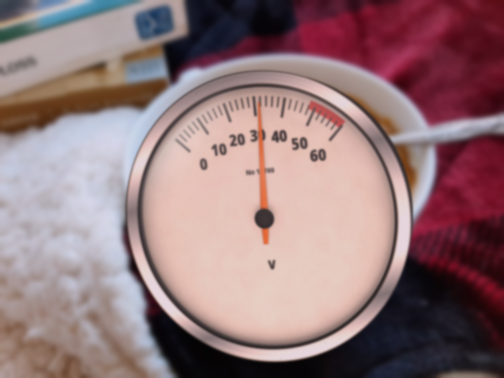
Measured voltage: 32 V
